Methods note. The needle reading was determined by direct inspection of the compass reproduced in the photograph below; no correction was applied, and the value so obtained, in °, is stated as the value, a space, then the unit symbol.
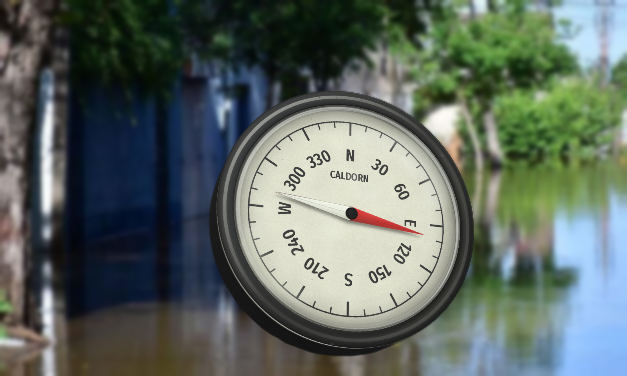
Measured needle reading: 100 °
